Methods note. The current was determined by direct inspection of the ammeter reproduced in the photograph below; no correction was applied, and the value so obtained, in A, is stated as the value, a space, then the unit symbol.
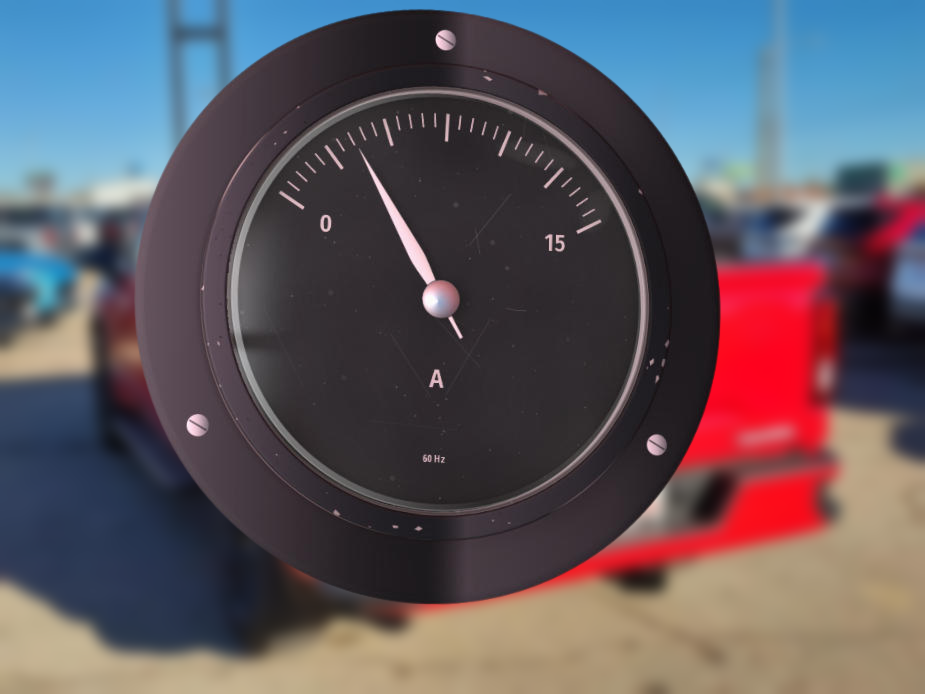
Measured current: 3.5 A
